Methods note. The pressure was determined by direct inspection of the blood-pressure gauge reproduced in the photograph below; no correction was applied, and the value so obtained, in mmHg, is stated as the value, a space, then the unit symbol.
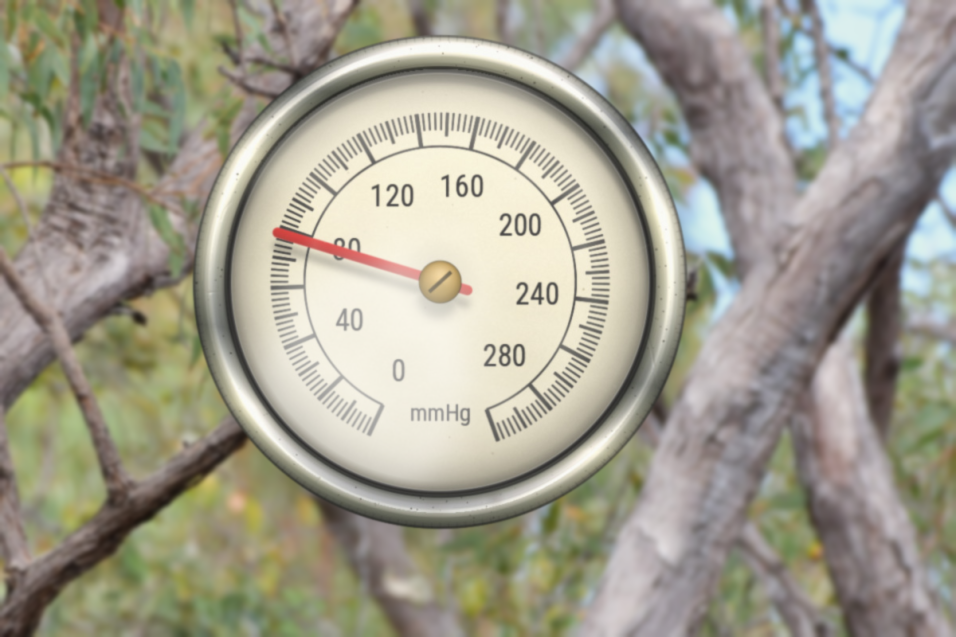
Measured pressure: 78 mmHg
